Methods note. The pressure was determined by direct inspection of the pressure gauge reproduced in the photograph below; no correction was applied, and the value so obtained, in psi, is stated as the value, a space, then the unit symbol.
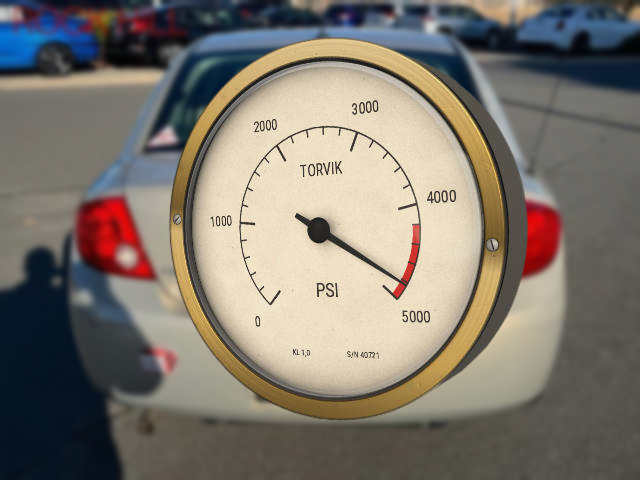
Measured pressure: 4800 psi
